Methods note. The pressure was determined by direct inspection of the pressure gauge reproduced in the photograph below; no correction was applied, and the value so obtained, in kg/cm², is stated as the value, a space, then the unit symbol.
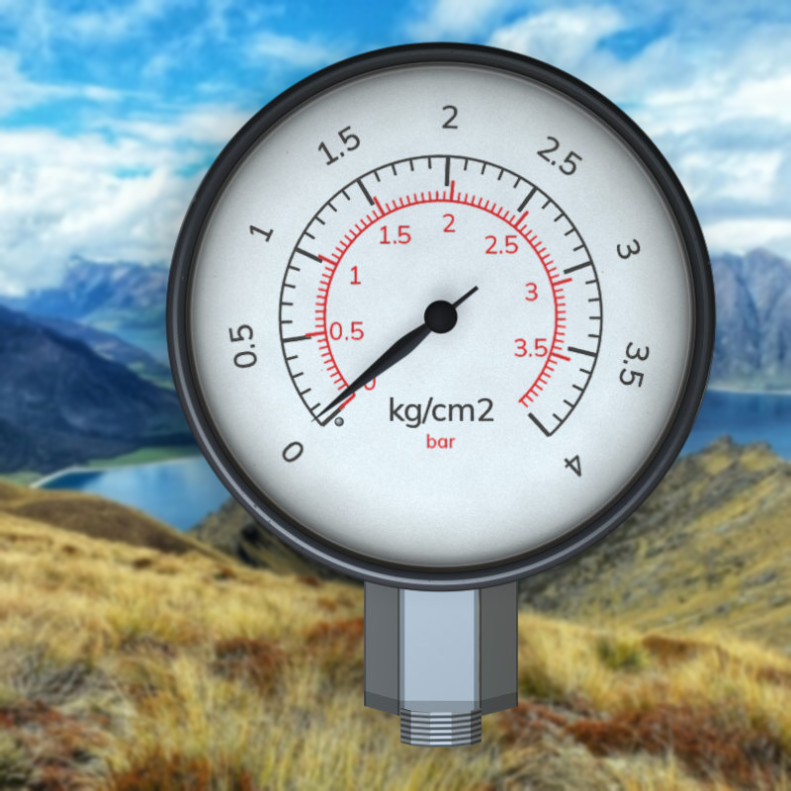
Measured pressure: 0.05 kg/cm²
